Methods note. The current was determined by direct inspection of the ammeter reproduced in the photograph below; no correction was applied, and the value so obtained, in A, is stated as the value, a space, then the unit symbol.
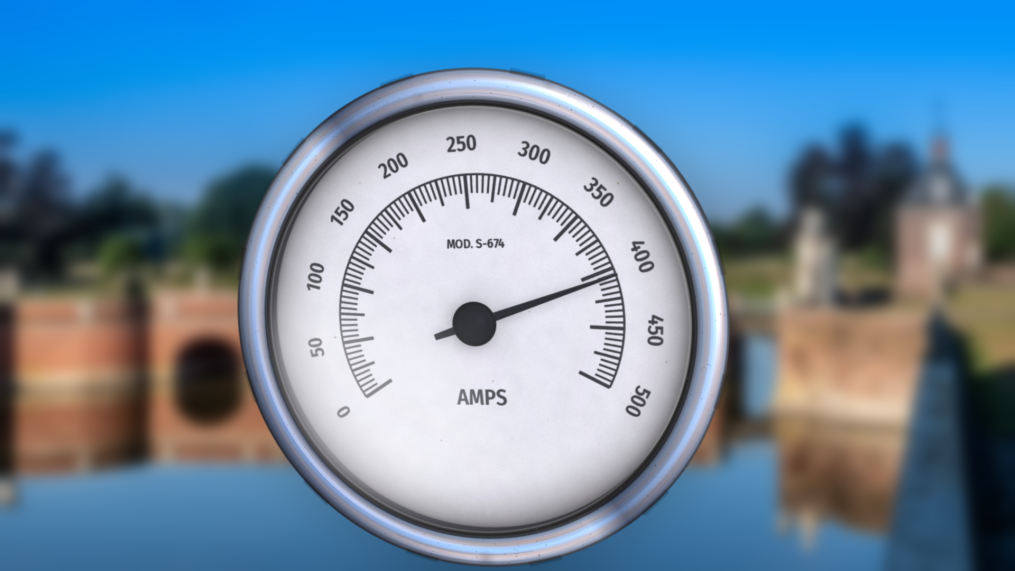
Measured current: 405 A
